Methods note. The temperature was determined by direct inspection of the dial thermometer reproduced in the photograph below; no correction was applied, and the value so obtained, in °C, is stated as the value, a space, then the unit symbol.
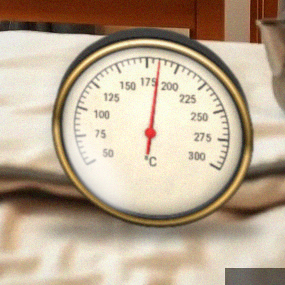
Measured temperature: 185 °C
